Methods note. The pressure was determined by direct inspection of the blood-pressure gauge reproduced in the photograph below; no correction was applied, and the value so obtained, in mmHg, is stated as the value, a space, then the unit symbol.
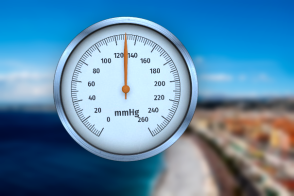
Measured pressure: 130 mmHg
